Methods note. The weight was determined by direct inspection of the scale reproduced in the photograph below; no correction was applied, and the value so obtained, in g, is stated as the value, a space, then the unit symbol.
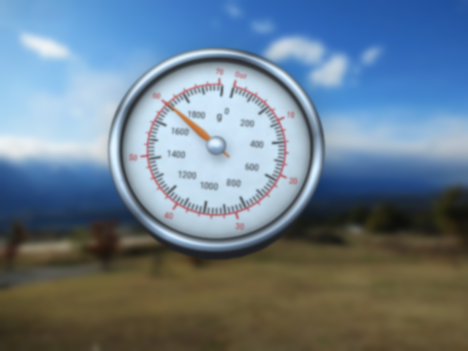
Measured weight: 1700 g
